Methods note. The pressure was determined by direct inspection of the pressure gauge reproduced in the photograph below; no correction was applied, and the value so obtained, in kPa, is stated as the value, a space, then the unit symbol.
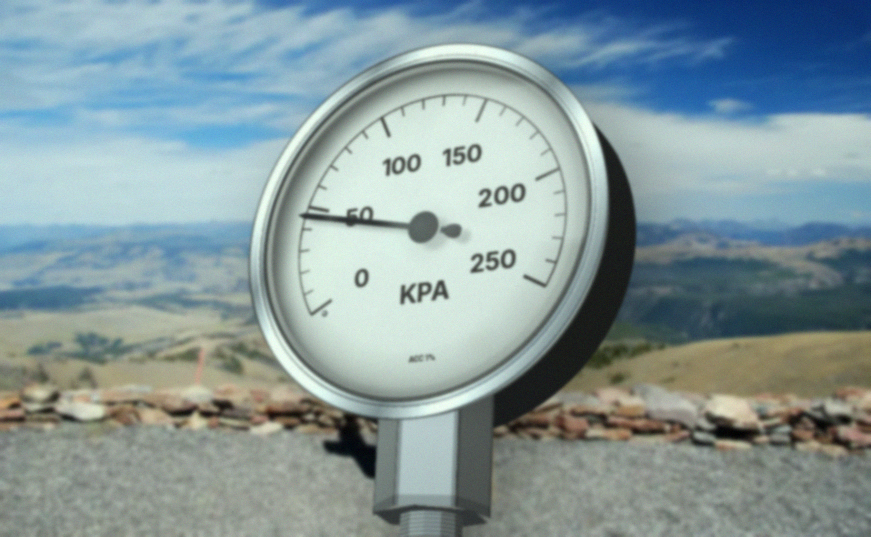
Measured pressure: 45 kPa
